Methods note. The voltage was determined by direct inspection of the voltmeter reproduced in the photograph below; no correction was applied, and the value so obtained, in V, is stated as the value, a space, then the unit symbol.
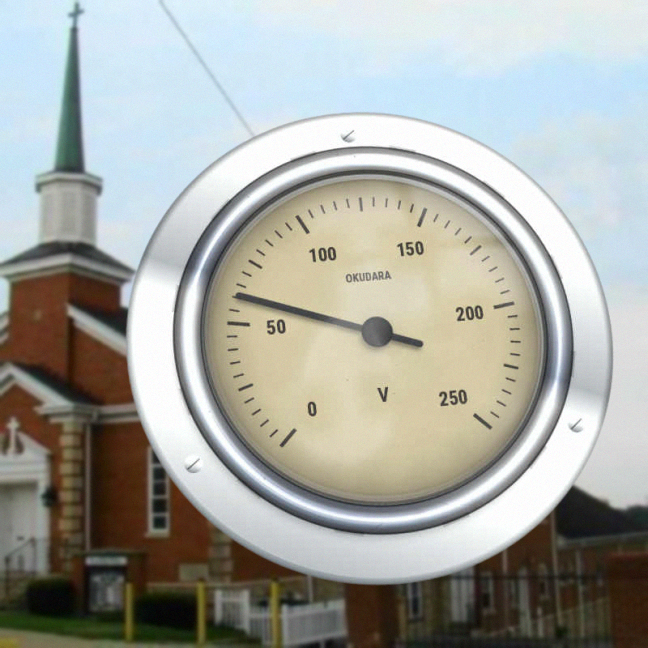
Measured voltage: 60 V
